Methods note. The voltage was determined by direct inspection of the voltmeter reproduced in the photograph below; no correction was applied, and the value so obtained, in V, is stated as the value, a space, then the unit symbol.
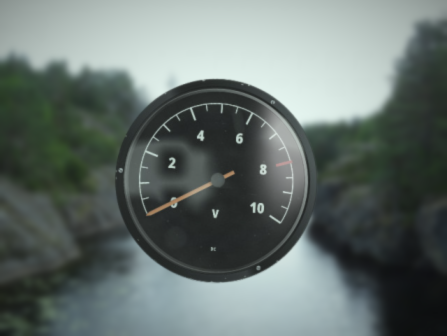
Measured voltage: 0 V
